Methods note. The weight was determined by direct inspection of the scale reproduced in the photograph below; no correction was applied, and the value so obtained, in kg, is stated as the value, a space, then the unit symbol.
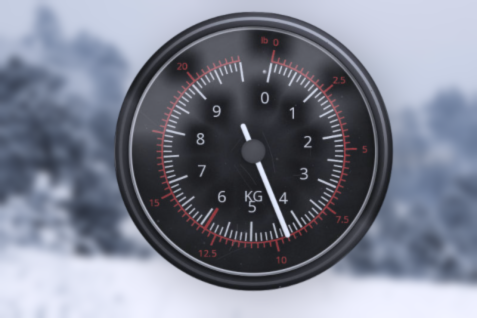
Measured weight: 4.3 kg
